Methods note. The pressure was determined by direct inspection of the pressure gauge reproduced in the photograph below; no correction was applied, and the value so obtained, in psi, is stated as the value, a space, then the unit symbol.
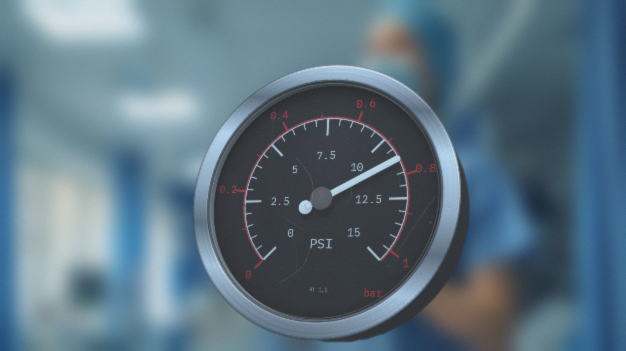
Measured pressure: 11 psi
